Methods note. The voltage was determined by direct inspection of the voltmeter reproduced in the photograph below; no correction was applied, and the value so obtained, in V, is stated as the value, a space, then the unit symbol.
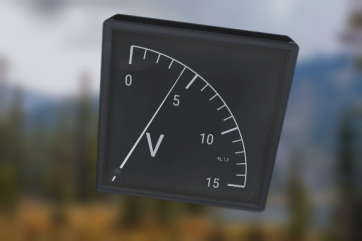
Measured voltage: 4 V
